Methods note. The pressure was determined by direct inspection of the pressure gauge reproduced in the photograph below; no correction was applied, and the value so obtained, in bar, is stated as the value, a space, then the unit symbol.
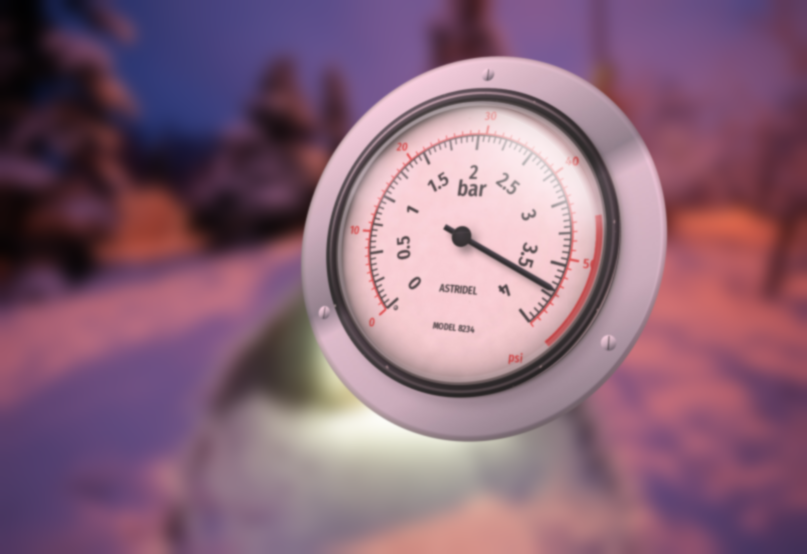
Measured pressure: 3.7 bar
